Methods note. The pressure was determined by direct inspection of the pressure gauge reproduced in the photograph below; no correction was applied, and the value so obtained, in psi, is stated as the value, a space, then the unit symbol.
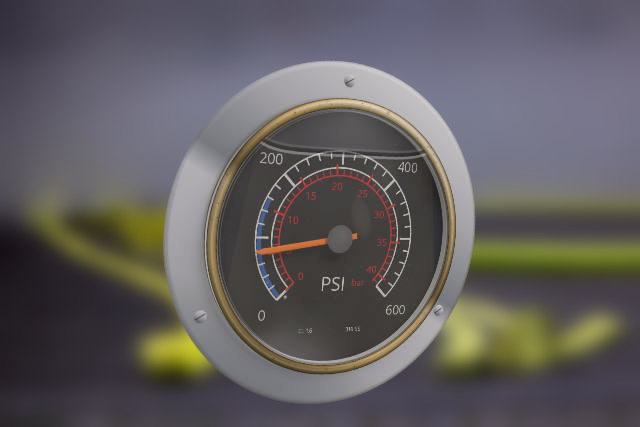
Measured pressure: 80 psi
